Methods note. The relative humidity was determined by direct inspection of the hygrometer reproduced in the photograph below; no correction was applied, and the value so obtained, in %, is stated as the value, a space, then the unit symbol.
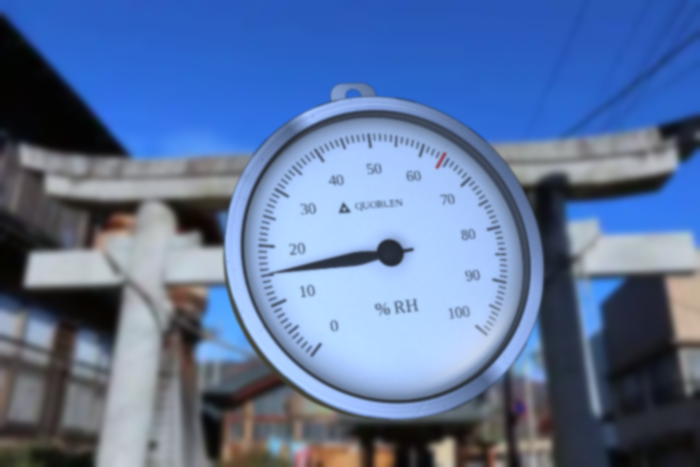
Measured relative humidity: 15 %
